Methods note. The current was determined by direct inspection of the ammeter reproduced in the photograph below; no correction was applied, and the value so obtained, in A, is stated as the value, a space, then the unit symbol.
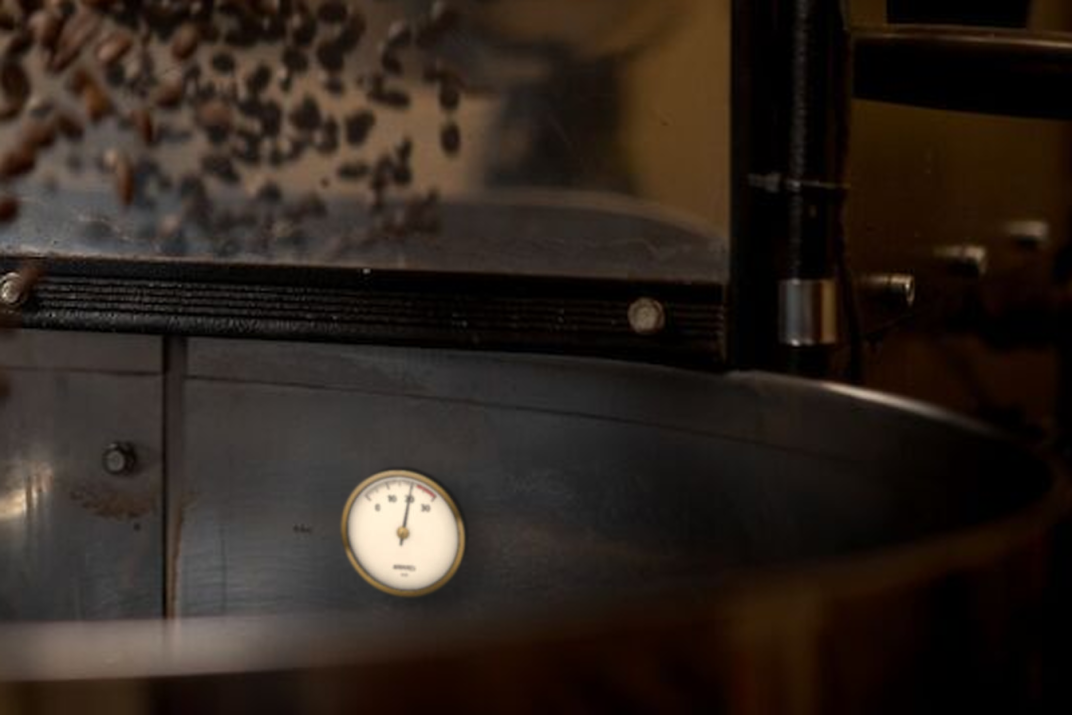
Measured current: 20 A
